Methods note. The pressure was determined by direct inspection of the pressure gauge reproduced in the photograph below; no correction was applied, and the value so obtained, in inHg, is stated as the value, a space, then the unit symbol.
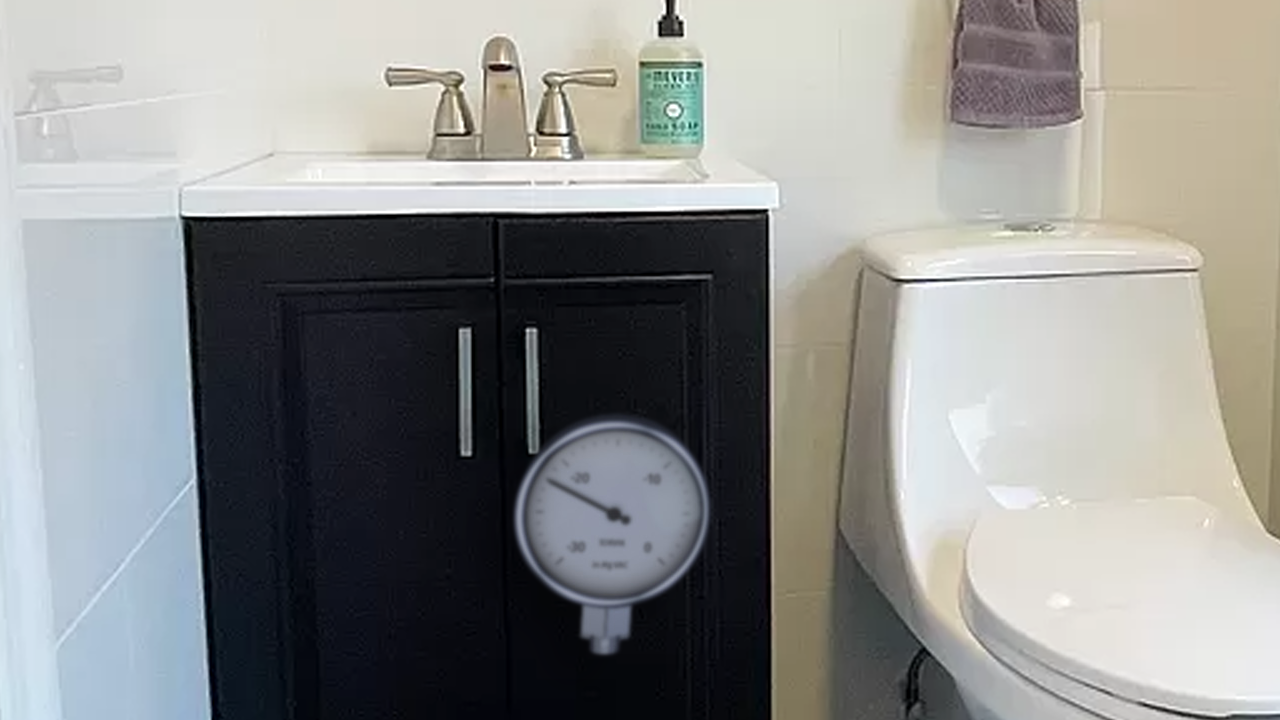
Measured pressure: -22 inHg
